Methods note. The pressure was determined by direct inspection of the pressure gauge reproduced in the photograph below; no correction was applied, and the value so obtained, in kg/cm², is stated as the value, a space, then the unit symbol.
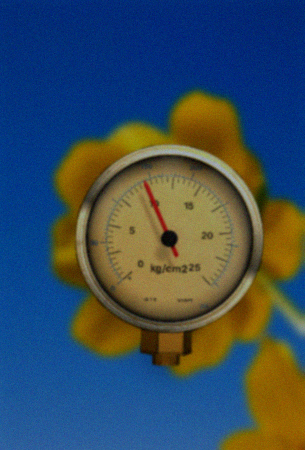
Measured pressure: 10 kg/cm²
